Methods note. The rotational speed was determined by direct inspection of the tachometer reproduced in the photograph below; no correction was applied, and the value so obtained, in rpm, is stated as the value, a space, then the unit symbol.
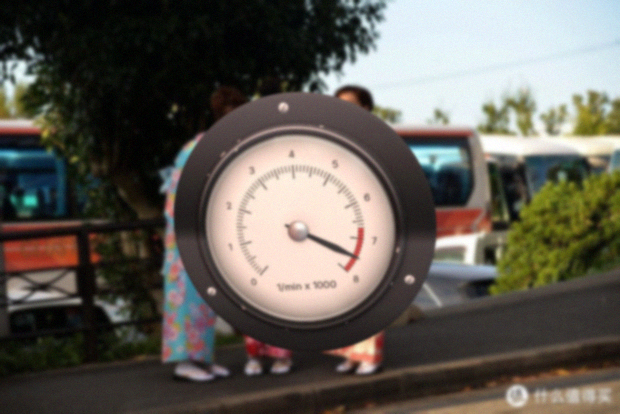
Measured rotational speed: 7500 rpm
